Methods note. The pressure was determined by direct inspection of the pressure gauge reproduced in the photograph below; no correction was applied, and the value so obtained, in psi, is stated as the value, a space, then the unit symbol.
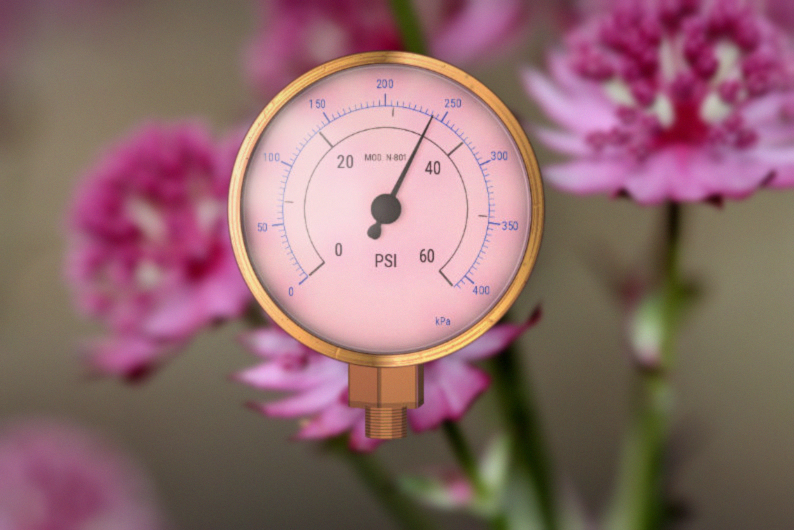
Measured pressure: 35 psi
